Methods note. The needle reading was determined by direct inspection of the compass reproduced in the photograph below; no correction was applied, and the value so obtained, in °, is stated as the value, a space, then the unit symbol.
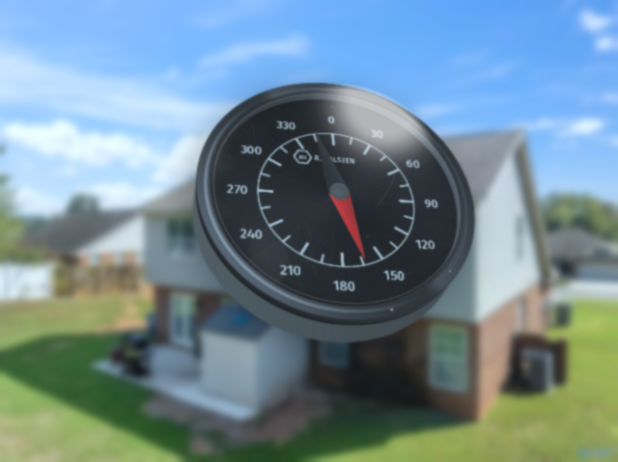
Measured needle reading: 165 °
